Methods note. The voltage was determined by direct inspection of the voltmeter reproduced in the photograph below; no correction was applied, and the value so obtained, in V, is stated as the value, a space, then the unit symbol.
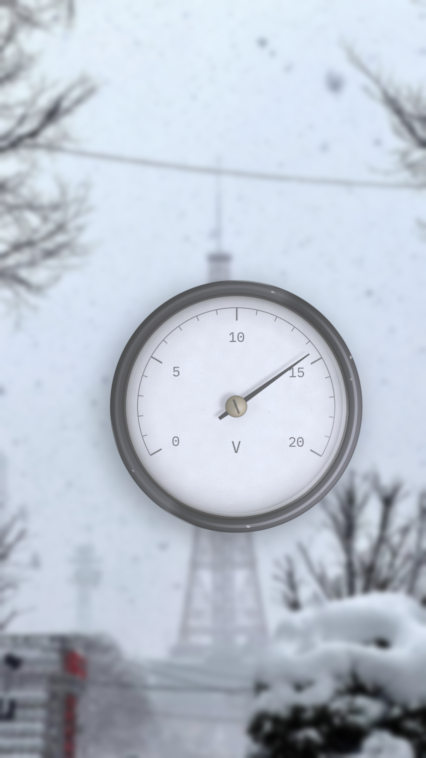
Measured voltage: 14.5 V
